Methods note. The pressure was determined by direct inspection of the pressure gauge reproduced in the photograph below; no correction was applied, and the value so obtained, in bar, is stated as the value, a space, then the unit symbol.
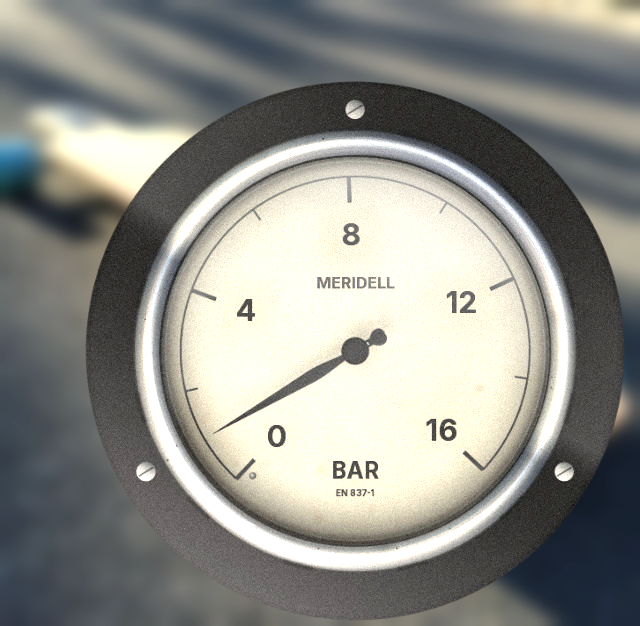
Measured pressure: 1 bar
